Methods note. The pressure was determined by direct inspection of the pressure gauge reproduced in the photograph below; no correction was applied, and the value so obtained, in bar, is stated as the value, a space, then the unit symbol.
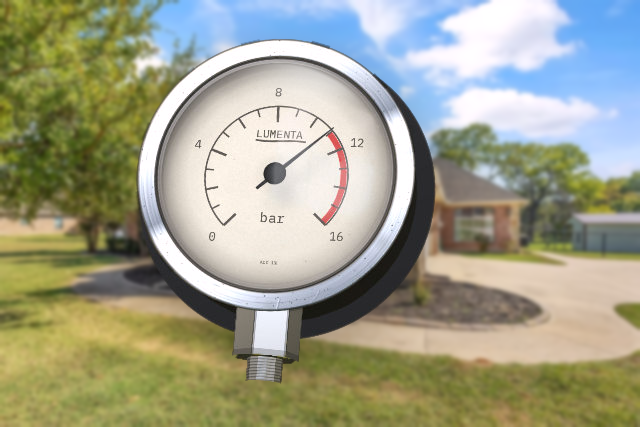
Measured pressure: 11 bar
